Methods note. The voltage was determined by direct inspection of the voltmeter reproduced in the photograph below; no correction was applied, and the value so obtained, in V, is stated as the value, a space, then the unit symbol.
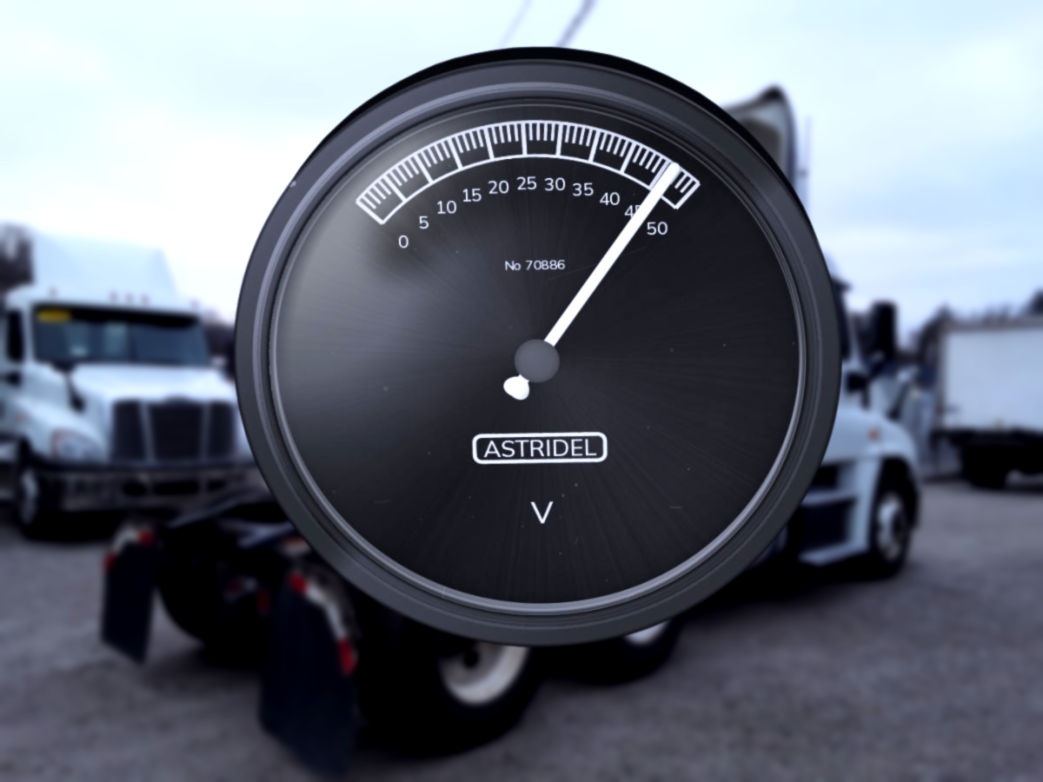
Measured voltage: 46 V
